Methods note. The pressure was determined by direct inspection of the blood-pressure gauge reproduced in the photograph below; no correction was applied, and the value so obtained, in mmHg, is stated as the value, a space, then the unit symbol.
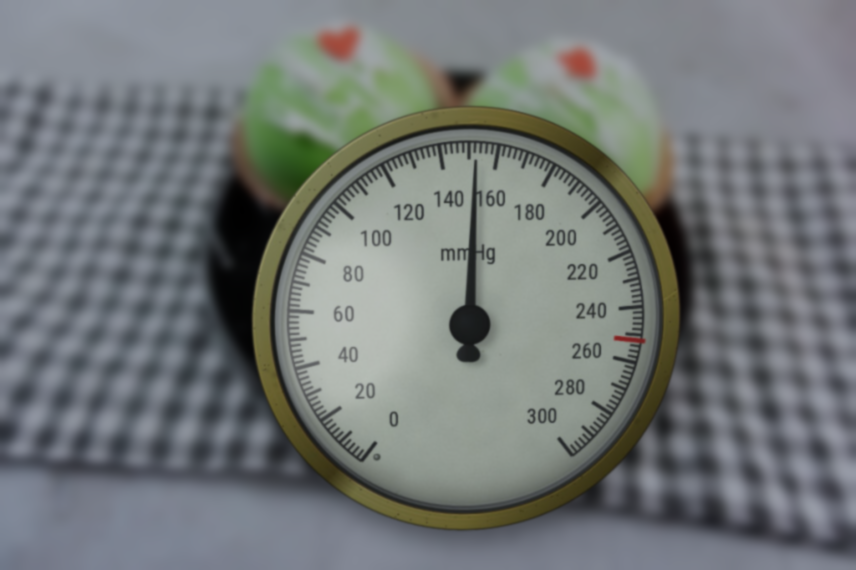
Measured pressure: 152 mmHg
